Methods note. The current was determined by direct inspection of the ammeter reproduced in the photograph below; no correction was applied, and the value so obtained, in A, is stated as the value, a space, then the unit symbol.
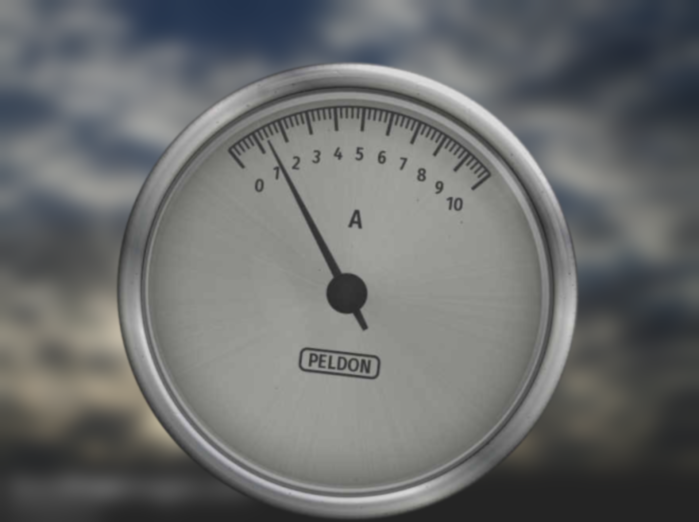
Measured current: 1.4 A
